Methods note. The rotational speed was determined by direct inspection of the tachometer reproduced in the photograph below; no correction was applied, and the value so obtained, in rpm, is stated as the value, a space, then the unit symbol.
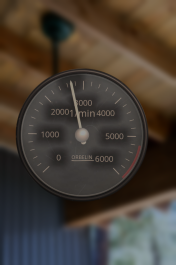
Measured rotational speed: 2700 rpm
